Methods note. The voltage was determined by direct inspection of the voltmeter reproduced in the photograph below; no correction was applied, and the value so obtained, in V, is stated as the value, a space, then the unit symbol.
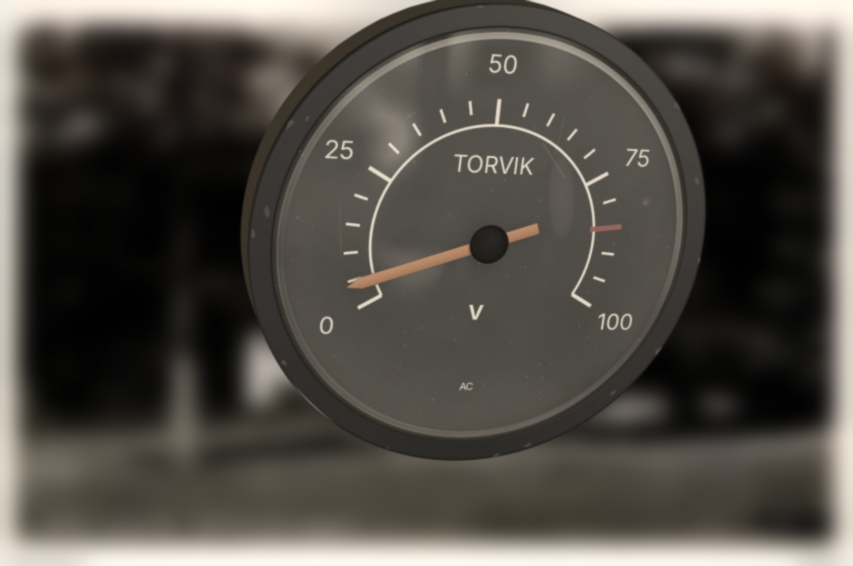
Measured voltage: 5 V
